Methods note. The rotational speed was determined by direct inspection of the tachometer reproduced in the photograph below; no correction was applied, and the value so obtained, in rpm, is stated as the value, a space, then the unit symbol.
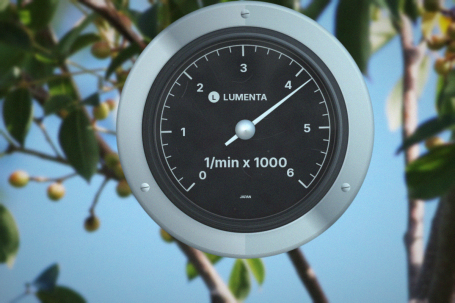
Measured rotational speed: 4200 rpm
